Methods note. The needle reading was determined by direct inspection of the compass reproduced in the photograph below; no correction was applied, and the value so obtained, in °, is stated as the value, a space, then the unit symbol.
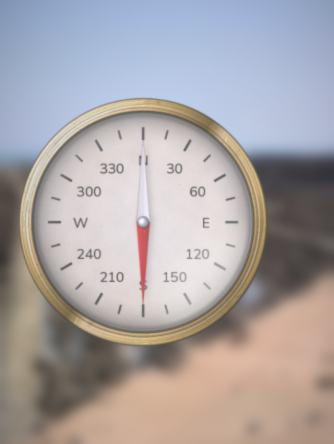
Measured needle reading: 180 °
